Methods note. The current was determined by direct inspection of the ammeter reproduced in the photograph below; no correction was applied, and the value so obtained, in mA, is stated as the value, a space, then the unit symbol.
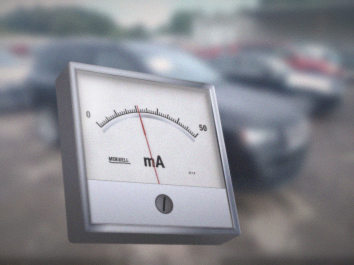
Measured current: 20 mA
